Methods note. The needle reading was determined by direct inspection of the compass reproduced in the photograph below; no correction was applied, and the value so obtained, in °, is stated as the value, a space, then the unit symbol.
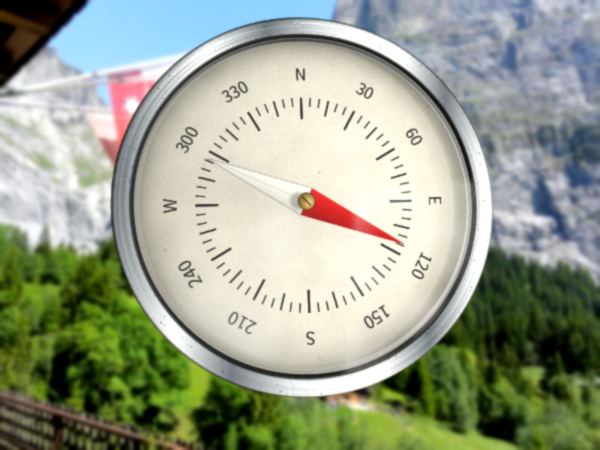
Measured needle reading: 115 °
